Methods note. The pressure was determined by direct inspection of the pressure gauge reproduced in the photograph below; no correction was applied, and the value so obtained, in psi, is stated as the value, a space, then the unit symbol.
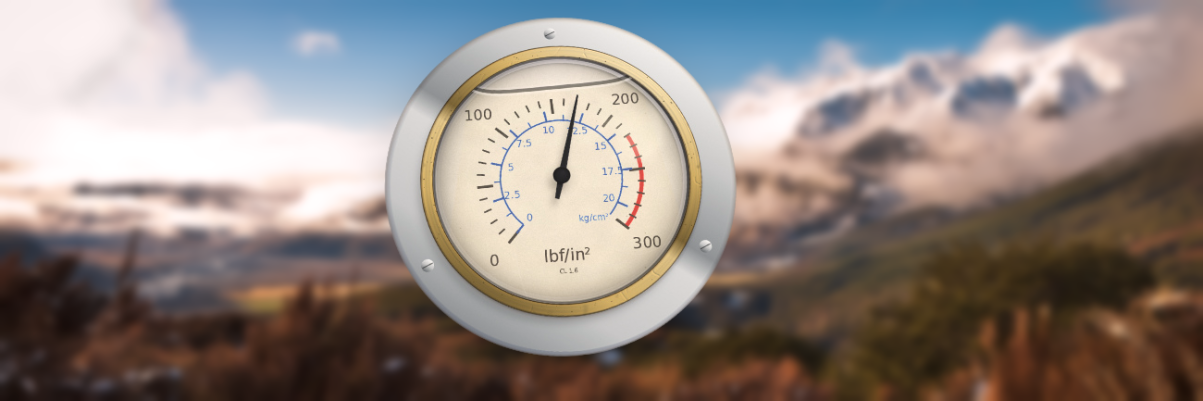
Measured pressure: 170 psi
